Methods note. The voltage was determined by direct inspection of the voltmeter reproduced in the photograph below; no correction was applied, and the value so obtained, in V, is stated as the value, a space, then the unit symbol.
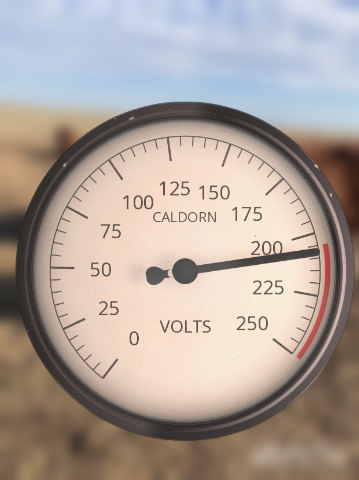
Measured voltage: 207.5 V
